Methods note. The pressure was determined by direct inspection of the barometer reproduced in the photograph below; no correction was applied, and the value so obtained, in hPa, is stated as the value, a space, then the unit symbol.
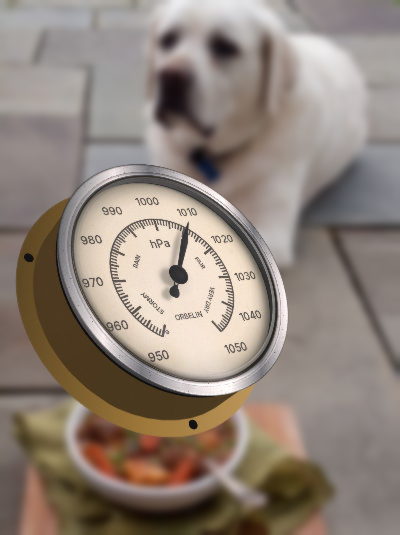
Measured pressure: 1010 hPa
